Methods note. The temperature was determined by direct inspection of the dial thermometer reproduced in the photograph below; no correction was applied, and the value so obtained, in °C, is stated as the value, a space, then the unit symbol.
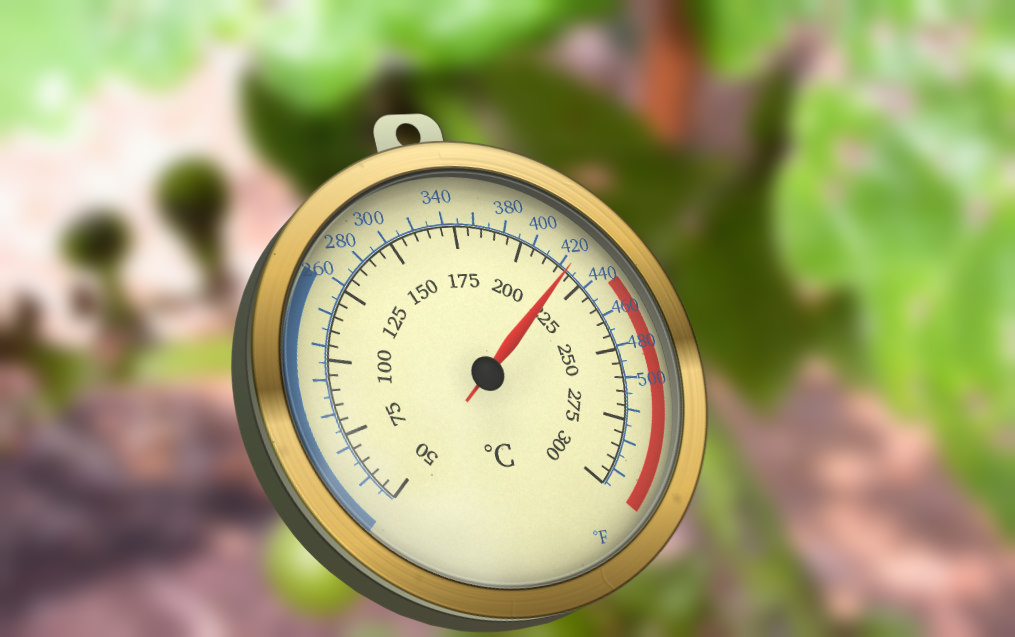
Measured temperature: 217.5 °C
